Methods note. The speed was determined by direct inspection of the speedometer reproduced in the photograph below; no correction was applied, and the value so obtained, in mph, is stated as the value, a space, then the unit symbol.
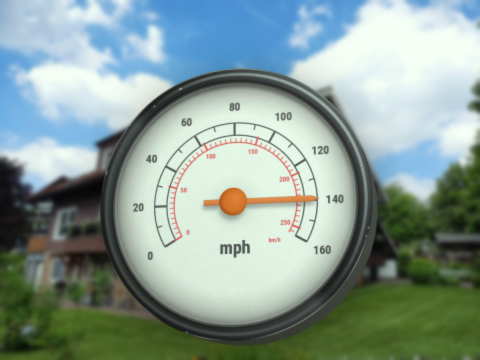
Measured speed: 140 mph
